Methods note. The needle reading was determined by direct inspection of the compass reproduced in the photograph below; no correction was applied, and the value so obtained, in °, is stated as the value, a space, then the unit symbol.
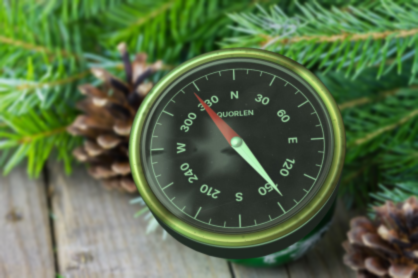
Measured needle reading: 325 °
